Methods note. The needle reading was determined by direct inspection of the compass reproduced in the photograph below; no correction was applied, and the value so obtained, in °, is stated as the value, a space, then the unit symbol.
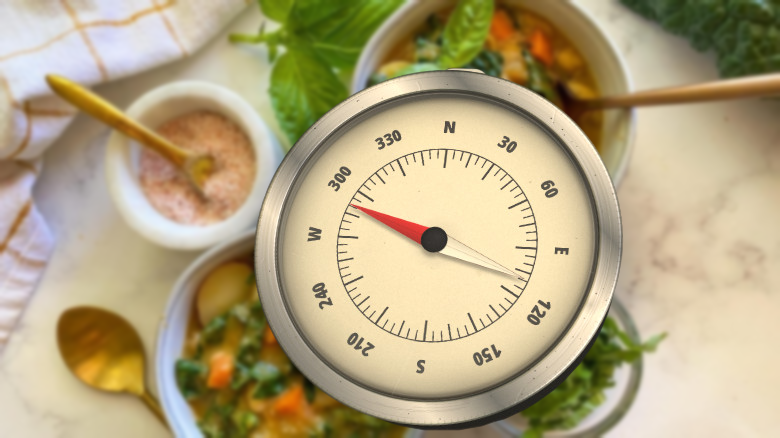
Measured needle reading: 290 °
